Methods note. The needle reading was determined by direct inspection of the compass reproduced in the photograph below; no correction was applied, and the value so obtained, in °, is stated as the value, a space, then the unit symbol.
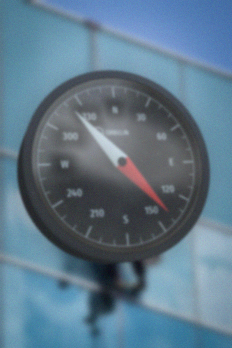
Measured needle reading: 140 °
